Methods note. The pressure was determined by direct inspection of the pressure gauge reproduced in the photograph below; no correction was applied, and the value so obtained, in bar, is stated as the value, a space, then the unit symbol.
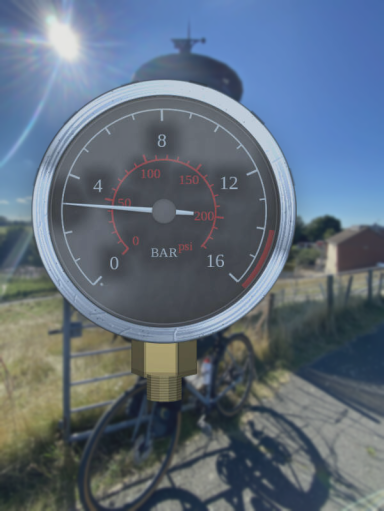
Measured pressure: 3 bar
